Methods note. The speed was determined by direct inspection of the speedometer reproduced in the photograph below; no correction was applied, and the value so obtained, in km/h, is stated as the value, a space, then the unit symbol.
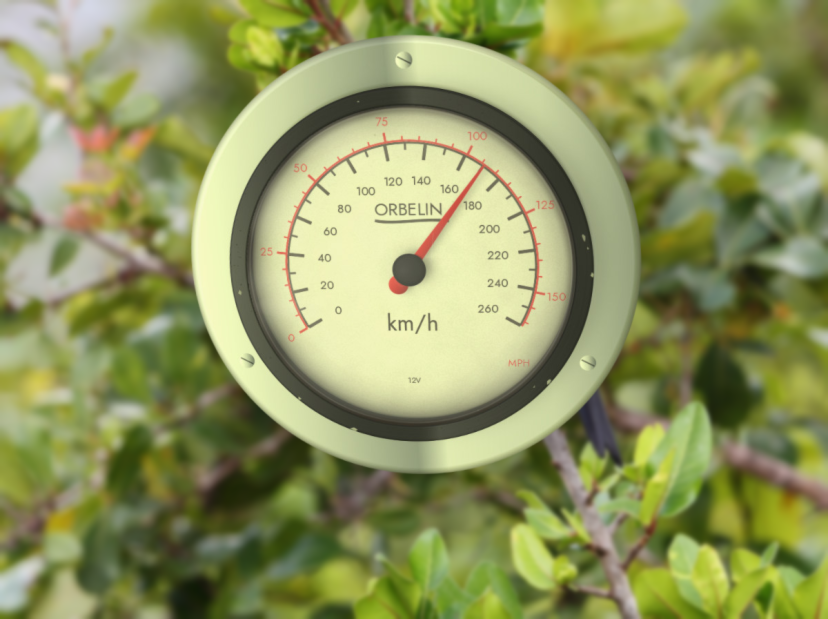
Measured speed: 170 km/h
